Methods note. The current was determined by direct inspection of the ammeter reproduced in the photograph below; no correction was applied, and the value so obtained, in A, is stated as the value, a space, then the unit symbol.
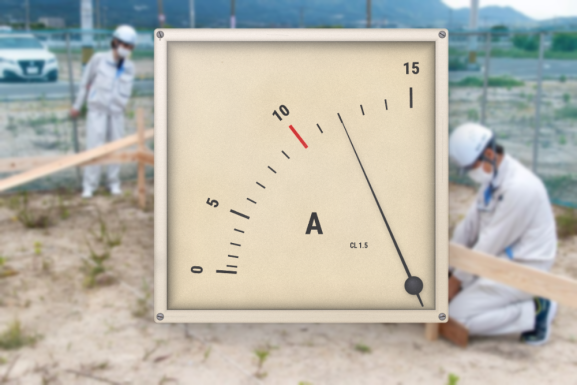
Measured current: 12 A
